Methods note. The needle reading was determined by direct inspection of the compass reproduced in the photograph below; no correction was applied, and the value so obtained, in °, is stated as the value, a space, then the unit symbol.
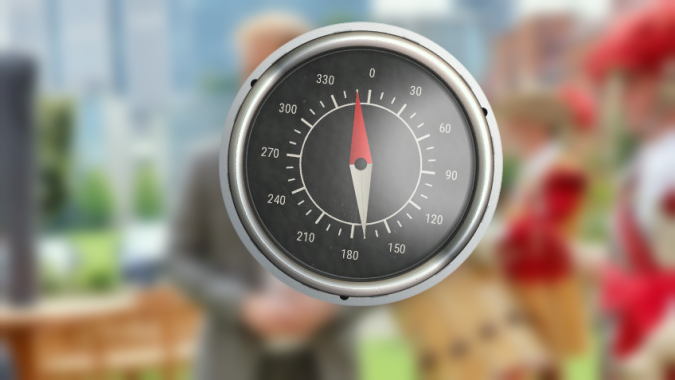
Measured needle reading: 350 °
